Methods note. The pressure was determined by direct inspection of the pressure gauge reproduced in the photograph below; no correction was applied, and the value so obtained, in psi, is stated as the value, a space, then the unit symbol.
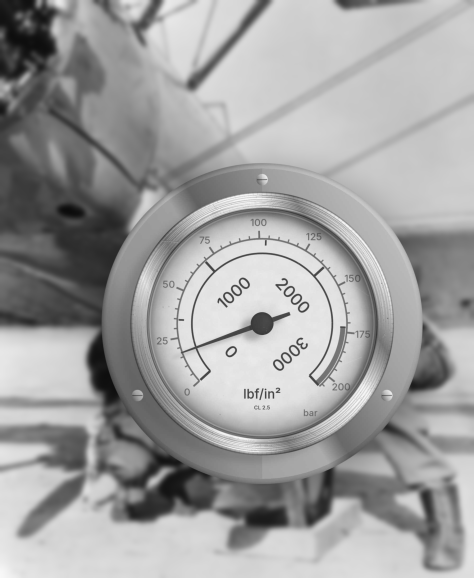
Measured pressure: 250 psi
